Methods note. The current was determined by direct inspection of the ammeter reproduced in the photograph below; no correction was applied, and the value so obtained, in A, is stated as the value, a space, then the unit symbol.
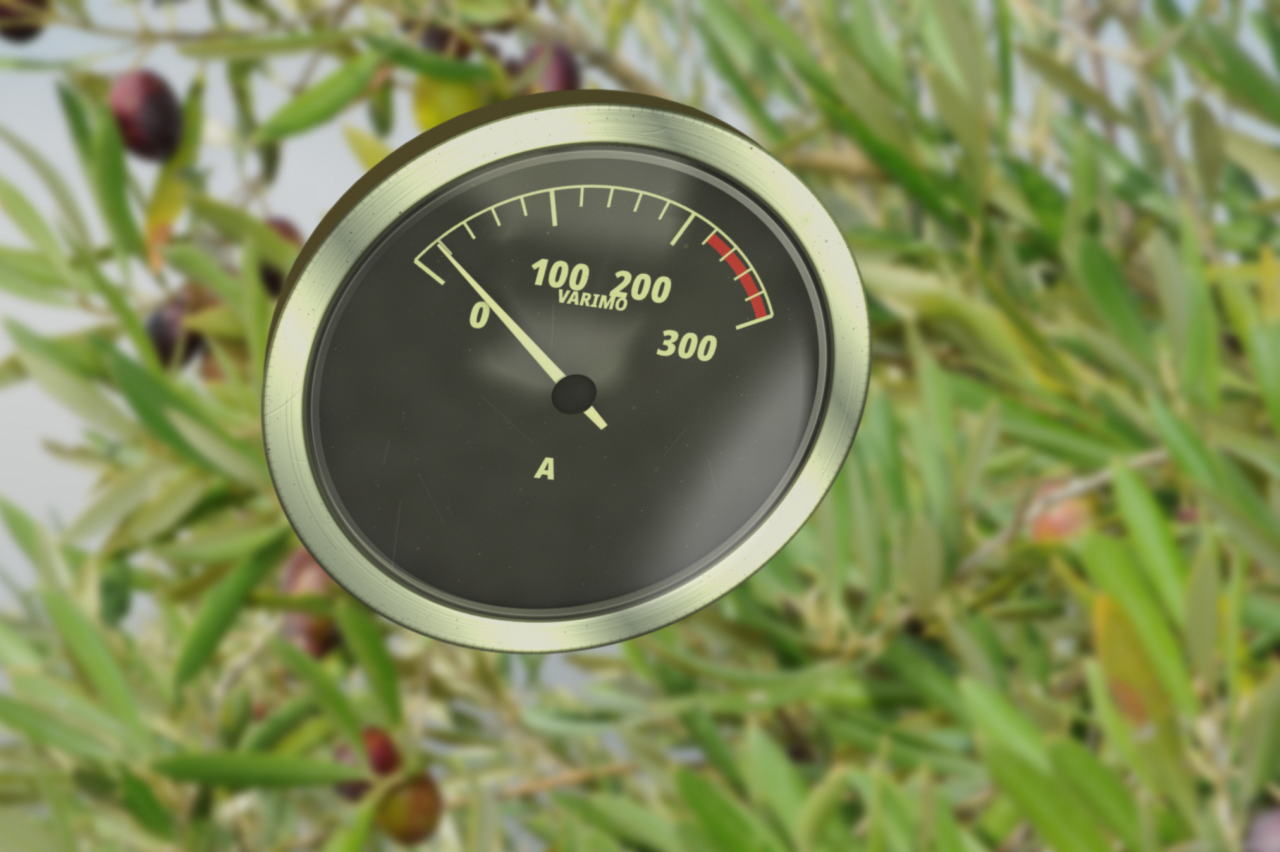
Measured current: 20 A
